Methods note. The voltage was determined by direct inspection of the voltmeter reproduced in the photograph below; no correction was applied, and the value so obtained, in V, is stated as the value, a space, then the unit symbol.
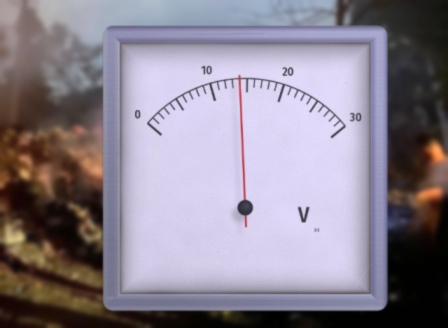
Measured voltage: 14 V
